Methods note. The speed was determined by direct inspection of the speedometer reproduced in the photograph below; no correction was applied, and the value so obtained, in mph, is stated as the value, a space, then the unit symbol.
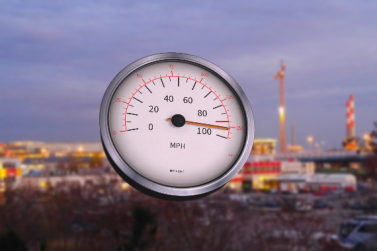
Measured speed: 95 mph
